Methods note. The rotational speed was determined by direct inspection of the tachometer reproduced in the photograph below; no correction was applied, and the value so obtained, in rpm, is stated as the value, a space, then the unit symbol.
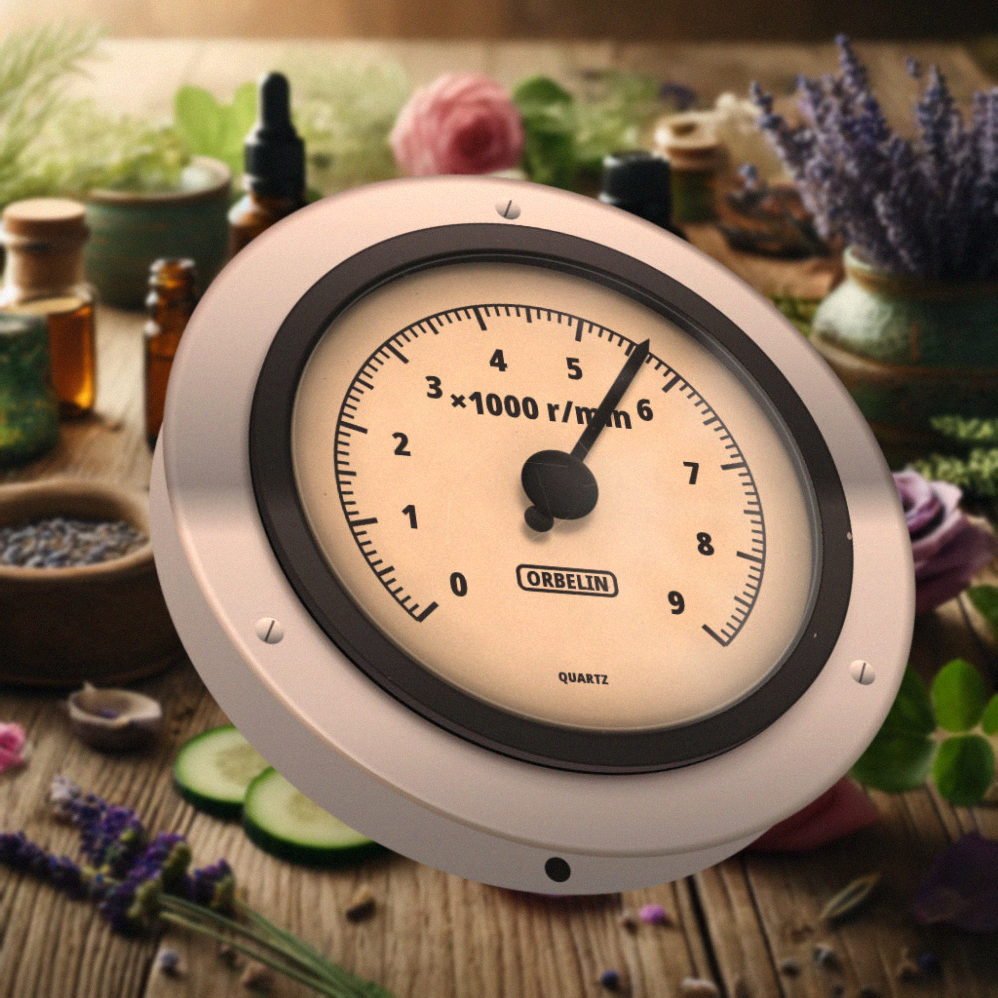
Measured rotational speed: 5600 rpm
